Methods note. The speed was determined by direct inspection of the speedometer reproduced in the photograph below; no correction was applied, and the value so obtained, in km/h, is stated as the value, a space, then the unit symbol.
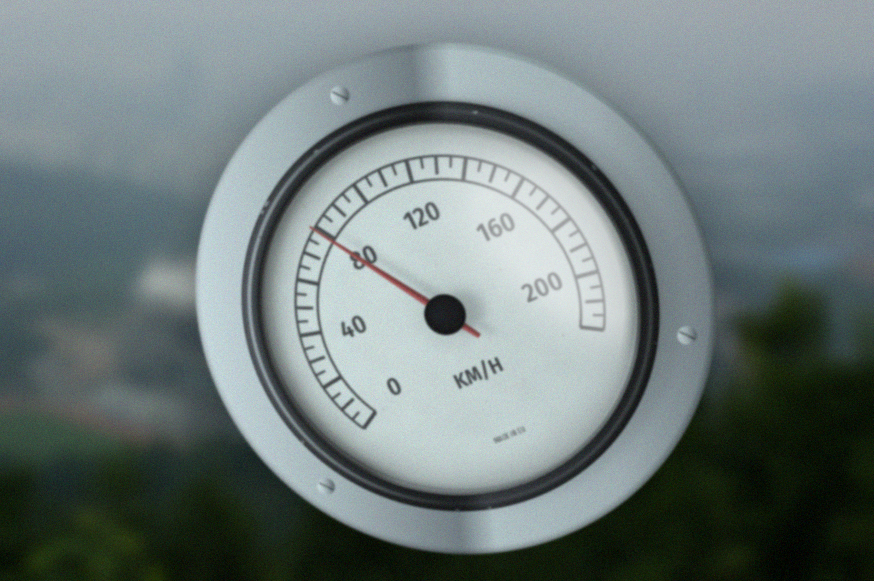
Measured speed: 80 km/h
